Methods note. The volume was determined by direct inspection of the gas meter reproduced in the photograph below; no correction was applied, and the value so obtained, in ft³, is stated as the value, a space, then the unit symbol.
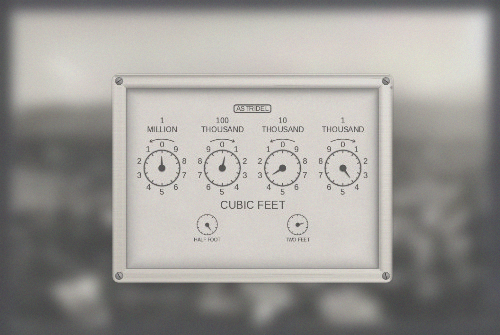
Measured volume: 3400 ft³
